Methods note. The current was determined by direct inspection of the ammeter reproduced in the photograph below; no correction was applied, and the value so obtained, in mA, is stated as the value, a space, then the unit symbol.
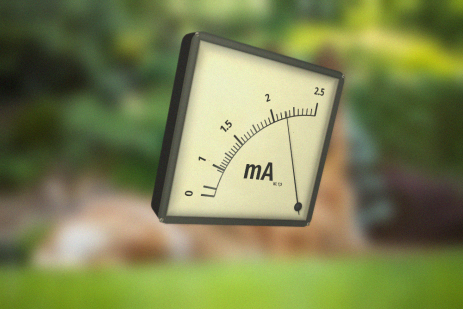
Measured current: 2.15 mA
